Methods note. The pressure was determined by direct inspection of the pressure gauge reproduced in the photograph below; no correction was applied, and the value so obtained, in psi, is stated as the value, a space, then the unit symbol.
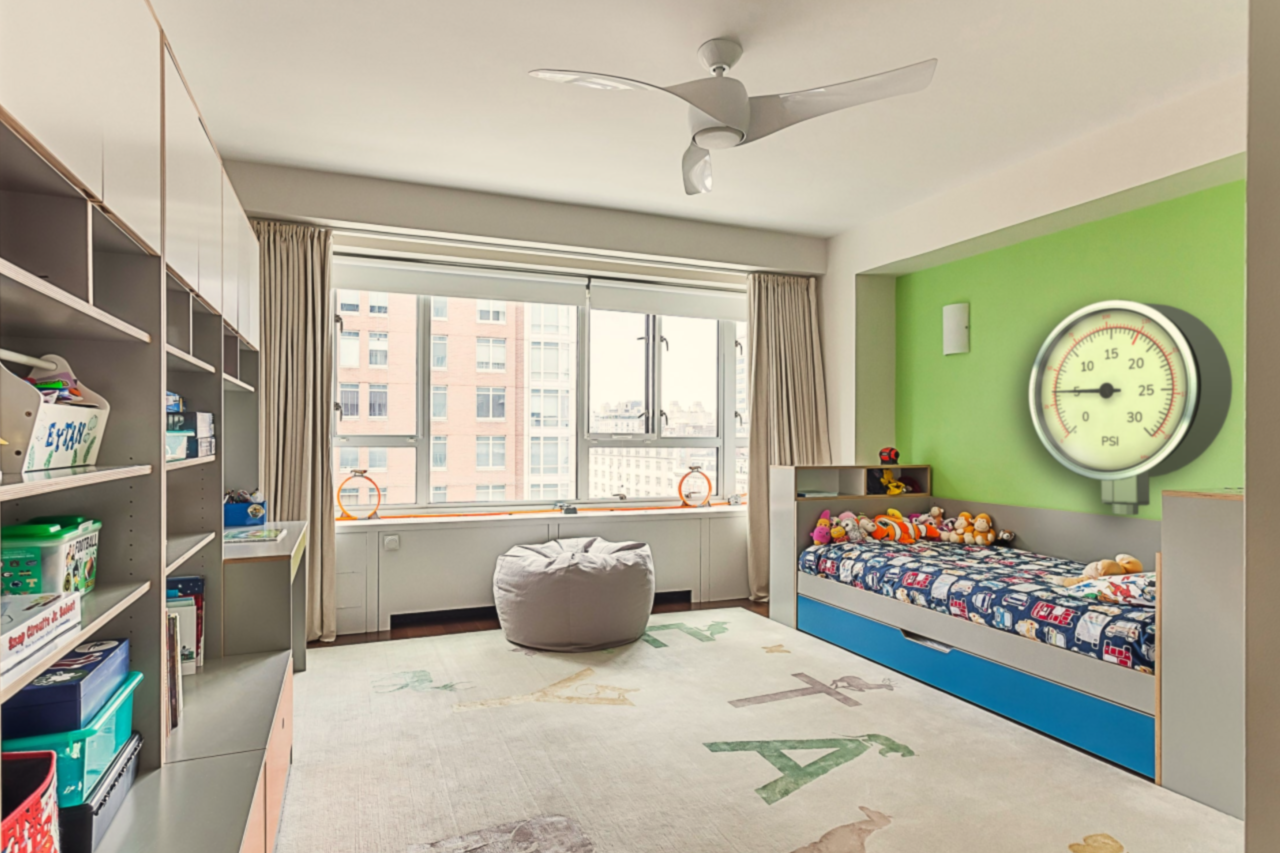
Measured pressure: 5 psi
